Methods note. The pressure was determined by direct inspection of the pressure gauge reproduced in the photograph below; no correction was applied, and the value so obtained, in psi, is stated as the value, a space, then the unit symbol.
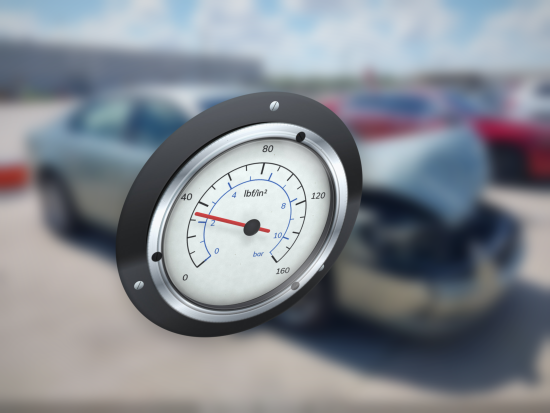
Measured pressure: 35 psi
